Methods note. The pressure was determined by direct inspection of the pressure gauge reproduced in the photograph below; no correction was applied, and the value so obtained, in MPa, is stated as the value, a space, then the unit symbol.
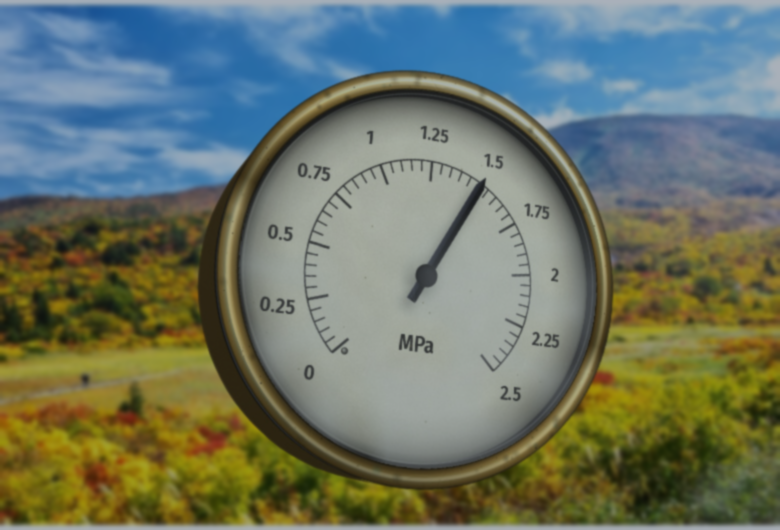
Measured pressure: 1.5 MPa
